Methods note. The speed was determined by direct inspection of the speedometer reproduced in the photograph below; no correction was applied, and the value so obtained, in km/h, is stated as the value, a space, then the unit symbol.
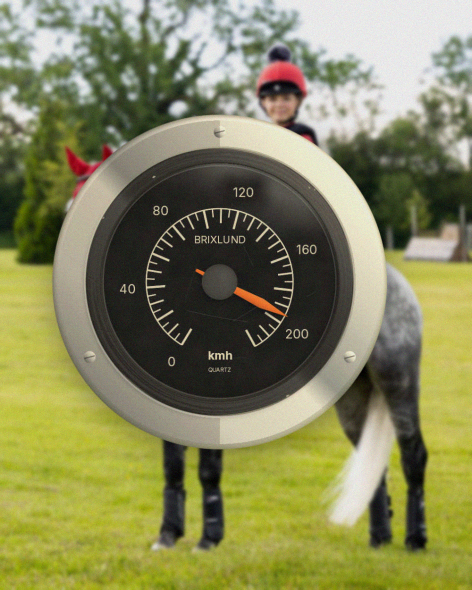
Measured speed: 195 km/h
